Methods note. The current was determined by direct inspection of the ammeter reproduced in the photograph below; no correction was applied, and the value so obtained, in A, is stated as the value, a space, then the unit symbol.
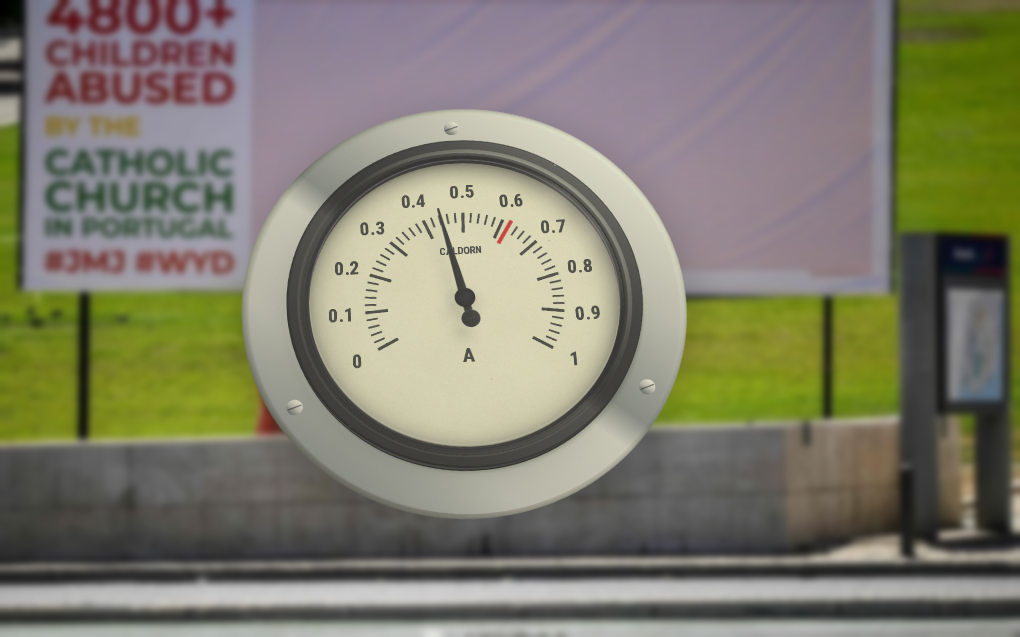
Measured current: 0.44 A
